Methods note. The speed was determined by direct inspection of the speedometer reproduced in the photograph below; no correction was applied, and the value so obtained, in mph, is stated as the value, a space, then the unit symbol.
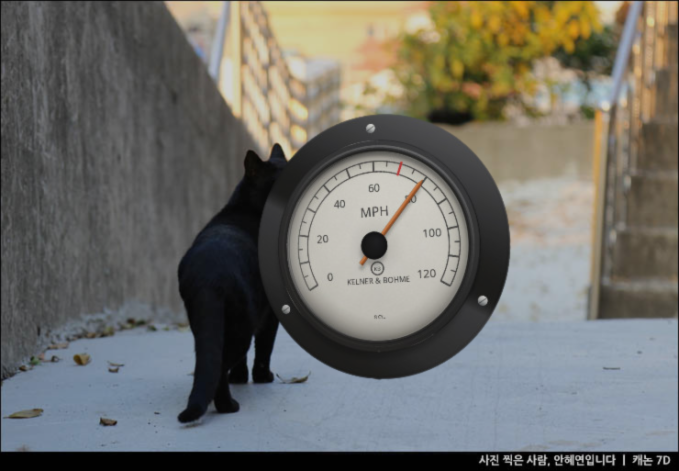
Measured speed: 80 mph
